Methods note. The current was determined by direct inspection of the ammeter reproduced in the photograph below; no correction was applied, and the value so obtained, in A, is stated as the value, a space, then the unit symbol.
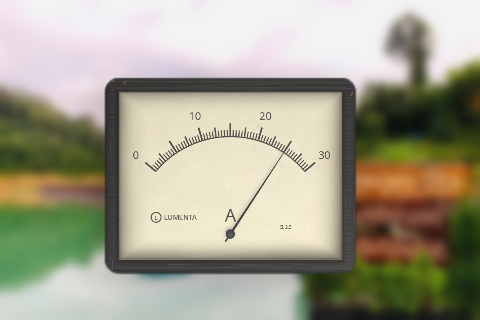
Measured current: 25 A
